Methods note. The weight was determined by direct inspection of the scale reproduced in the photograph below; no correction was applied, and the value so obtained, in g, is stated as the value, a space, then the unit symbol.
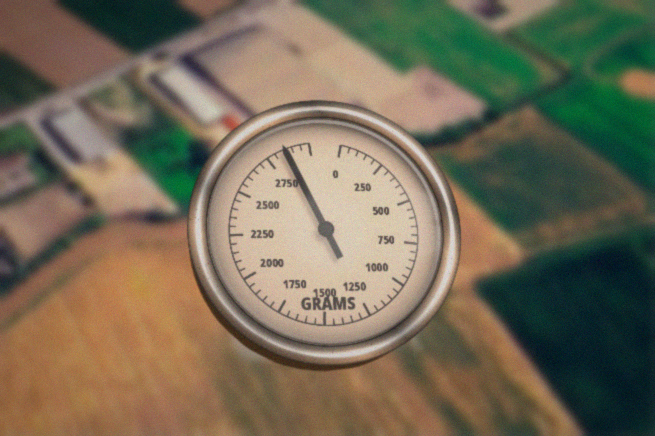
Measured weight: 2850 g
